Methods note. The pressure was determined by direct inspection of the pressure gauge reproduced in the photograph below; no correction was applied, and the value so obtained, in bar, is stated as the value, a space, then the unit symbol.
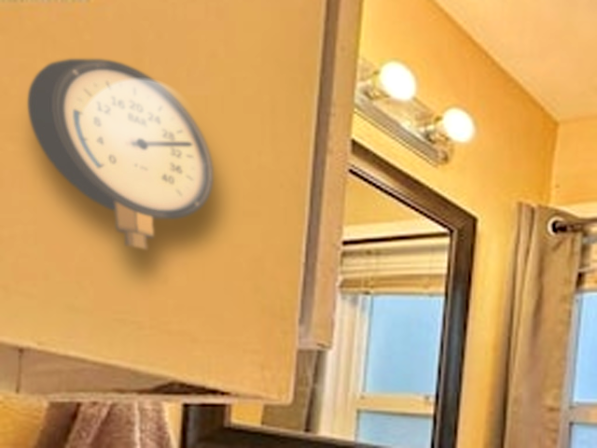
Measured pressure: 30 bar
